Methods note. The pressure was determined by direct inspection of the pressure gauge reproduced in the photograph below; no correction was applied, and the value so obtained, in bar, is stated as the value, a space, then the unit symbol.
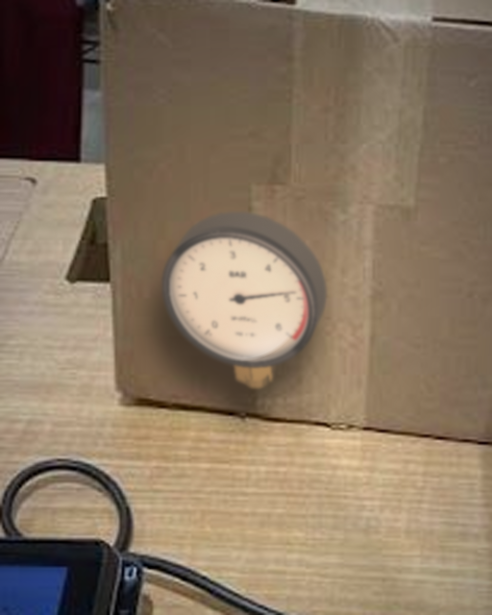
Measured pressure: 4.8 bar
